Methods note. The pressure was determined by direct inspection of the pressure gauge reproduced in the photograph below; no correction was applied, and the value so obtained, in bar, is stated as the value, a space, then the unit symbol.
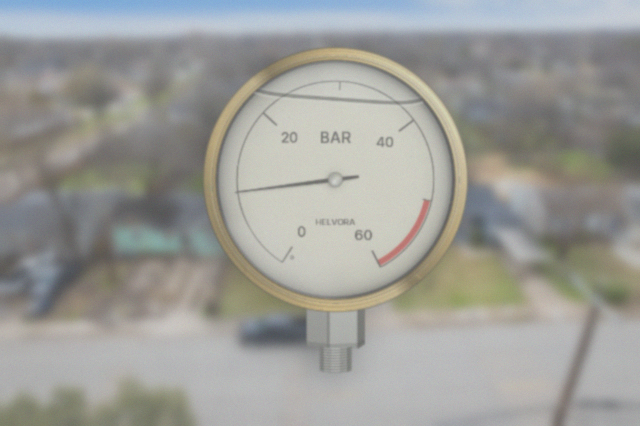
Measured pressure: 10 bar
